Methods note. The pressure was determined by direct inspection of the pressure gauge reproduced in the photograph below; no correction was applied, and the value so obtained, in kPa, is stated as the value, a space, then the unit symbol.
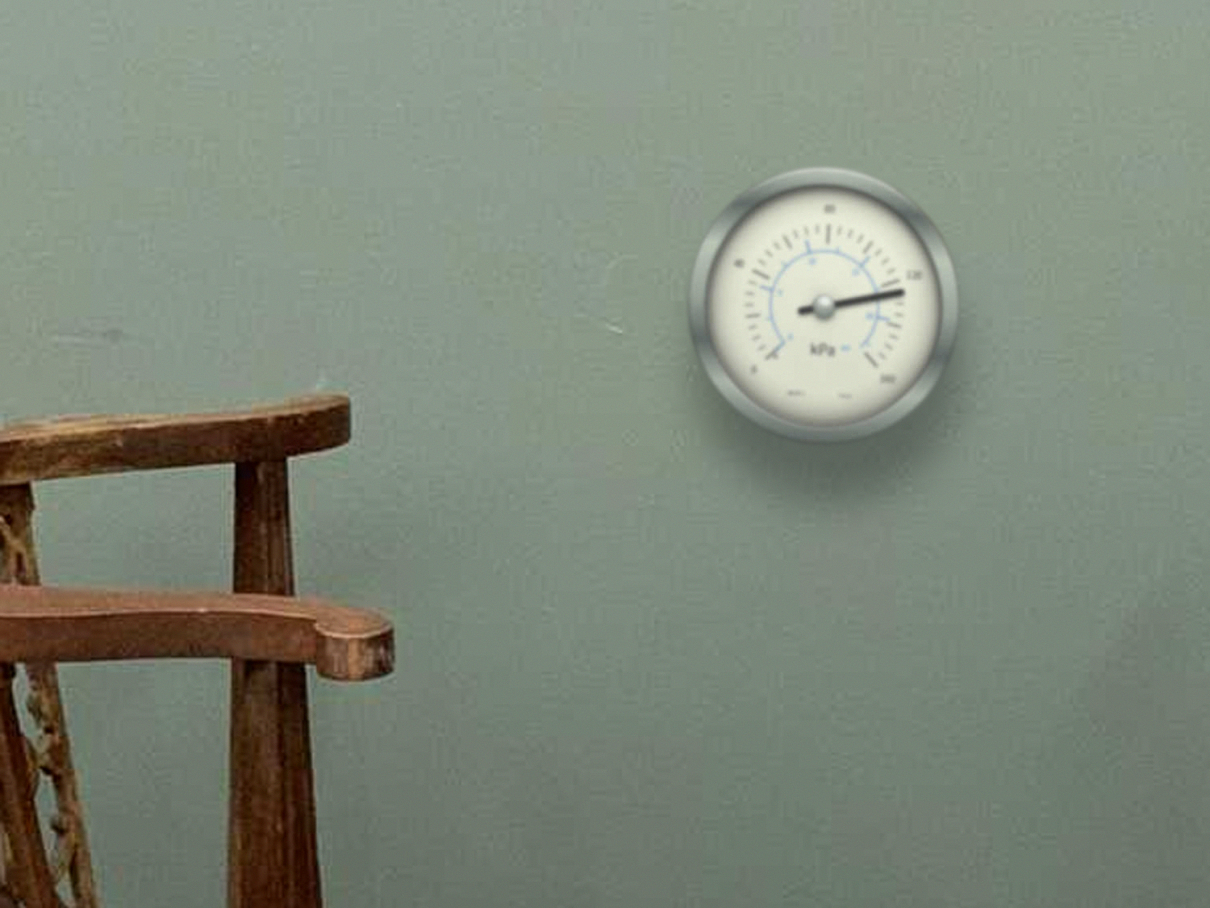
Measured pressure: 125 kPa
